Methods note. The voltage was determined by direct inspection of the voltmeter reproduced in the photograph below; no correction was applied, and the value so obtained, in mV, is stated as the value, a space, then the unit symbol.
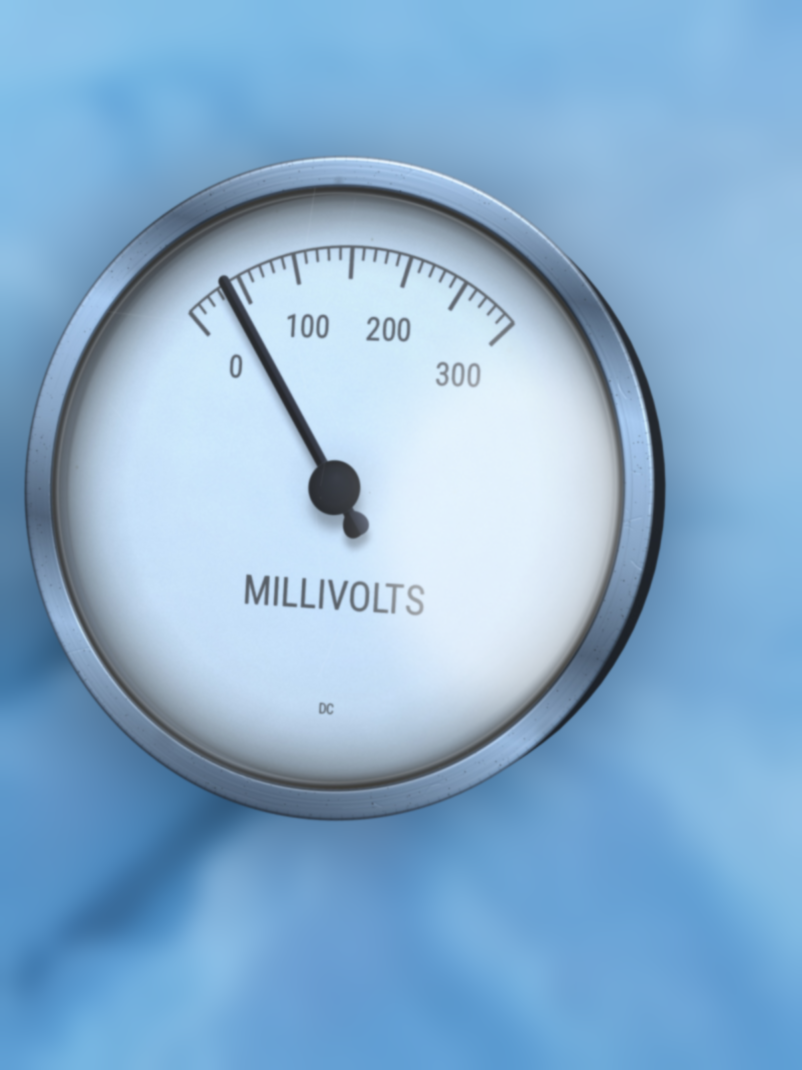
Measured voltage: 40 mV
